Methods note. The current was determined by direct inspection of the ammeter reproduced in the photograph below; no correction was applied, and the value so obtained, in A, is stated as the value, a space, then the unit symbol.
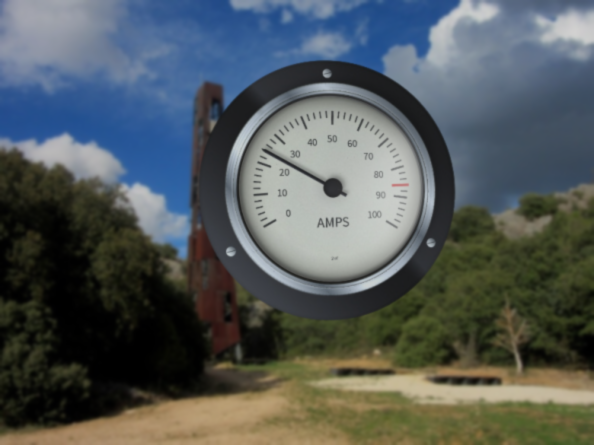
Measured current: 24 A
